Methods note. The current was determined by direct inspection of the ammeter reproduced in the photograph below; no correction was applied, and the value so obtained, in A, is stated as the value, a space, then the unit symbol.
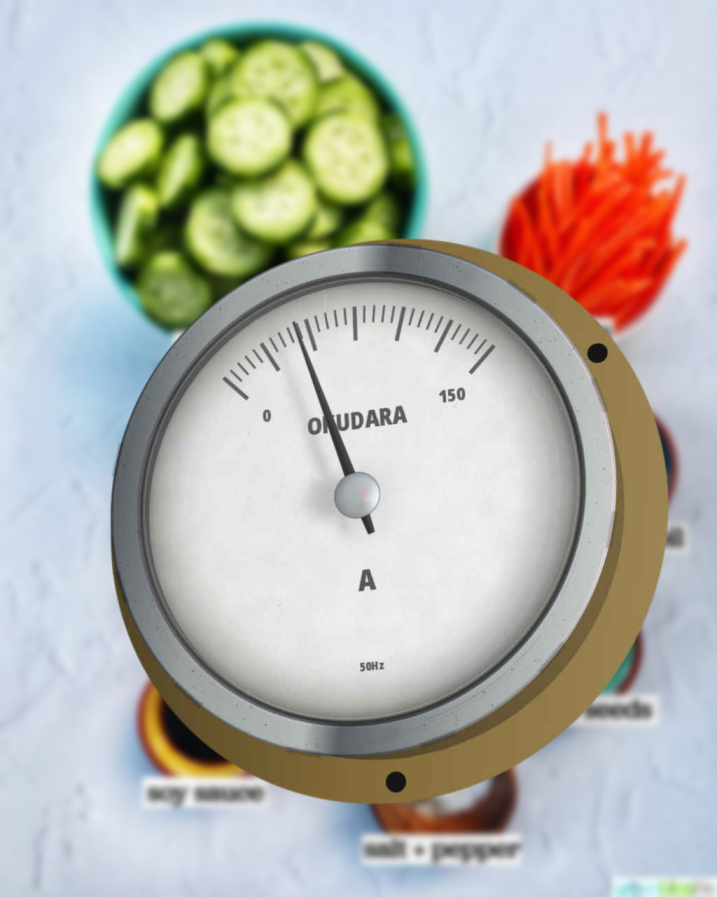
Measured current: 45 A
